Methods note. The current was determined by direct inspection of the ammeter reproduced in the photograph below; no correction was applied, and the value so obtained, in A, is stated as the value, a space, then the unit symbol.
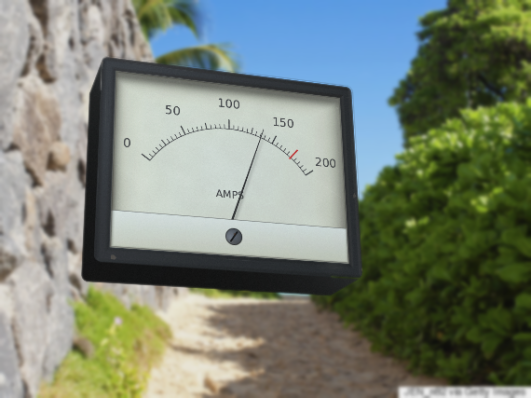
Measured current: 135 A
